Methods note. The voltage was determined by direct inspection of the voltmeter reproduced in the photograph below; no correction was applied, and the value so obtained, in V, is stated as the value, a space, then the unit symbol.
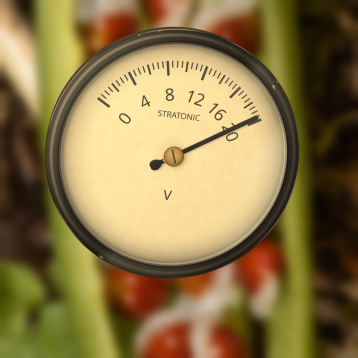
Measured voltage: 19.5 V
